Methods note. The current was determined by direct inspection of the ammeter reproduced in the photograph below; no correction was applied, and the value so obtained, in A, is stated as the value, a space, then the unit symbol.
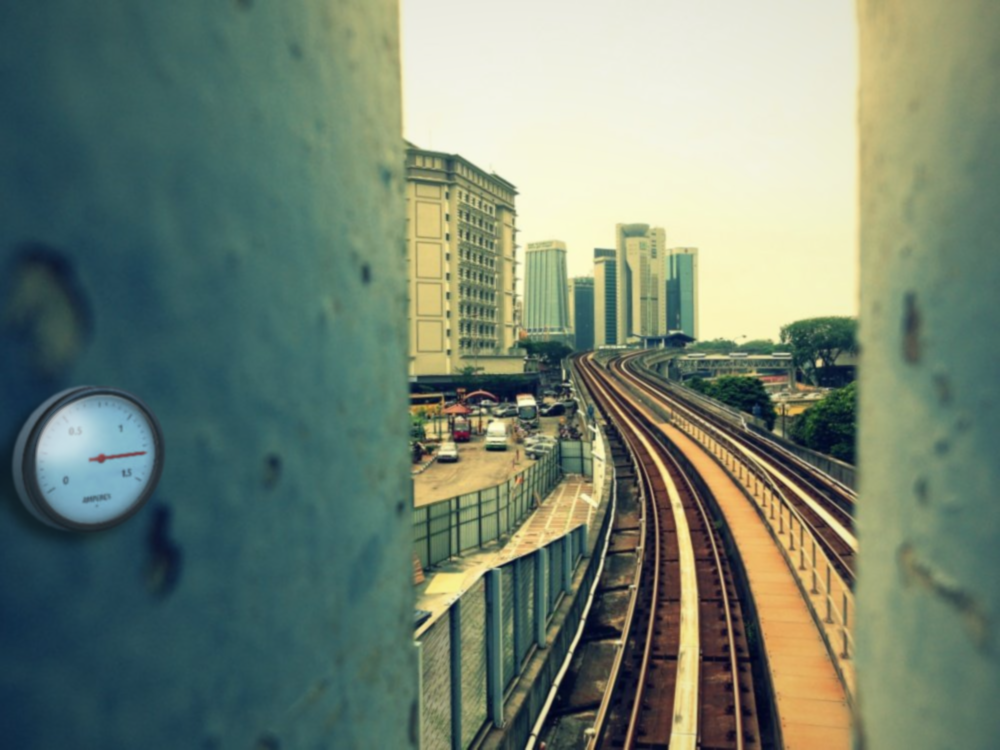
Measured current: 1.3 A
